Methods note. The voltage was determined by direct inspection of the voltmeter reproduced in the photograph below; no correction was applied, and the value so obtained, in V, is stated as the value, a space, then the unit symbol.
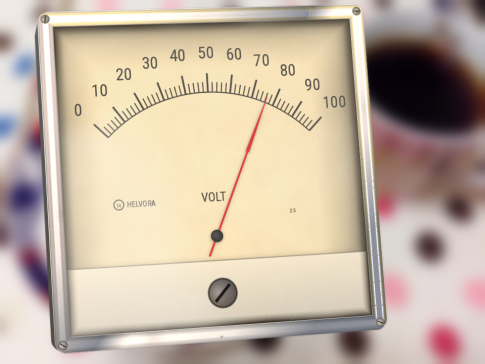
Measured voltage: 76 V
